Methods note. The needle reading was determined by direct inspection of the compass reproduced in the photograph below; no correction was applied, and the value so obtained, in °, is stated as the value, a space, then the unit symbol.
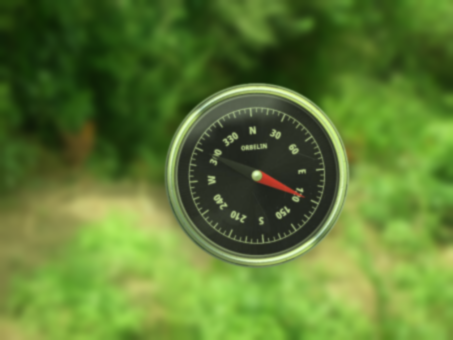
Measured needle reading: 120 °
